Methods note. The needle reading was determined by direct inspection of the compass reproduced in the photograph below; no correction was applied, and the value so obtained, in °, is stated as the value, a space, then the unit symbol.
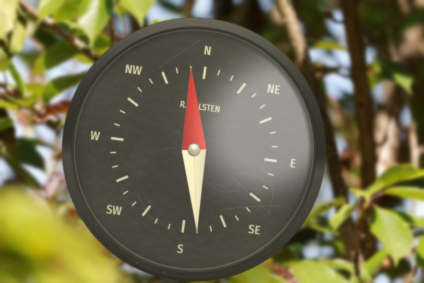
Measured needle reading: 350 °
